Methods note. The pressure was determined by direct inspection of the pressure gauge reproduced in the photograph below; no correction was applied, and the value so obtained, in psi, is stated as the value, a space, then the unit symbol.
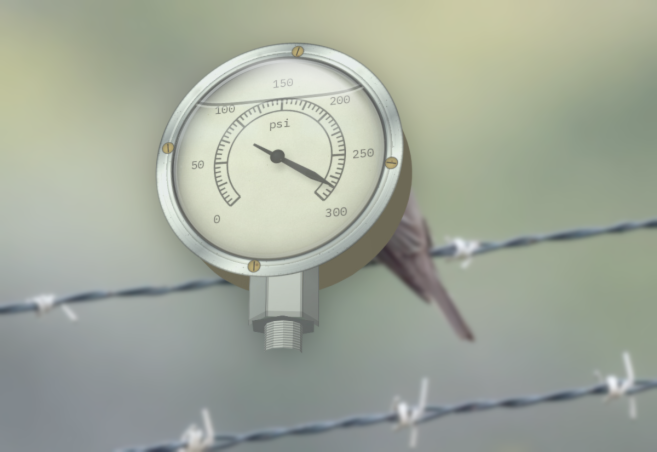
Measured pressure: 285 psi
